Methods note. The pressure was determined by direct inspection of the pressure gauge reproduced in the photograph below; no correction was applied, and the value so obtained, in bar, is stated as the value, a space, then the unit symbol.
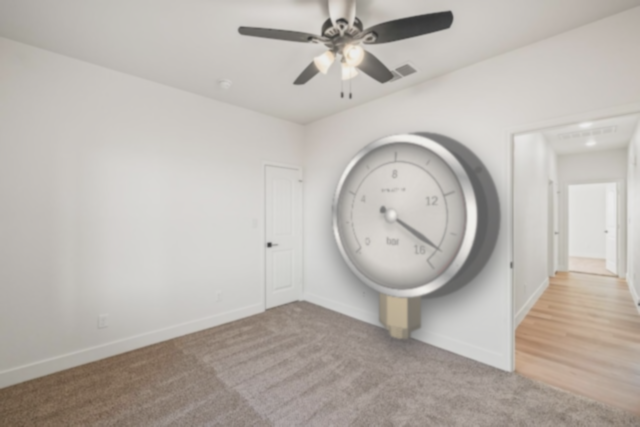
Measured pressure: 15 bar
